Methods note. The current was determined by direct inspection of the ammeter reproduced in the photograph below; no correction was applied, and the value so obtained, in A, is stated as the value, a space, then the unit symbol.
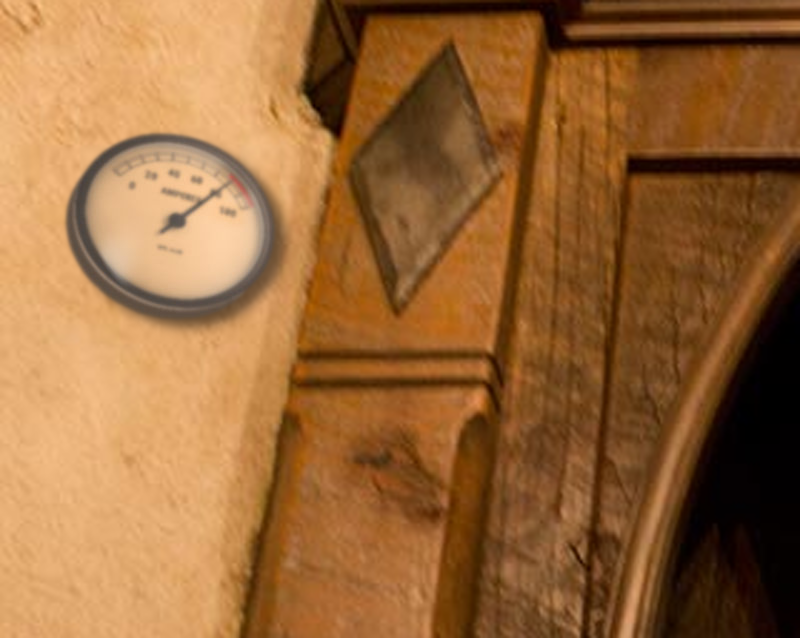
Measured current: 80 A
